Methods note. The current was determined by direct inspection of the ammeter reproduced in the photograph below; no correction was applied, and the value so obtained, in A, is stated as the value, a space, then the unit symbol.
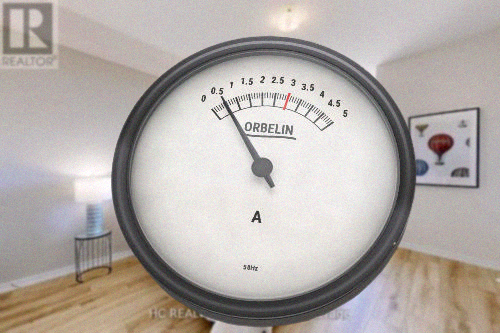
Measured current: 0.5 A
